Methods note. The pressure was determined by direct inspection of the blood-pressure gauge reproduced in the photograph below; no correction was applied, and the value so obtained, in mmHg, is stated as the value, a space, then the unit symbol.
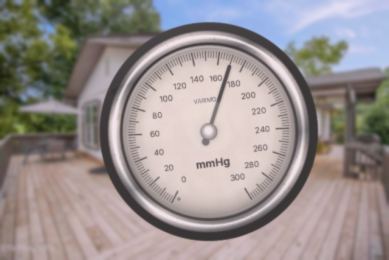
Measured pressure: 170 mmHg
